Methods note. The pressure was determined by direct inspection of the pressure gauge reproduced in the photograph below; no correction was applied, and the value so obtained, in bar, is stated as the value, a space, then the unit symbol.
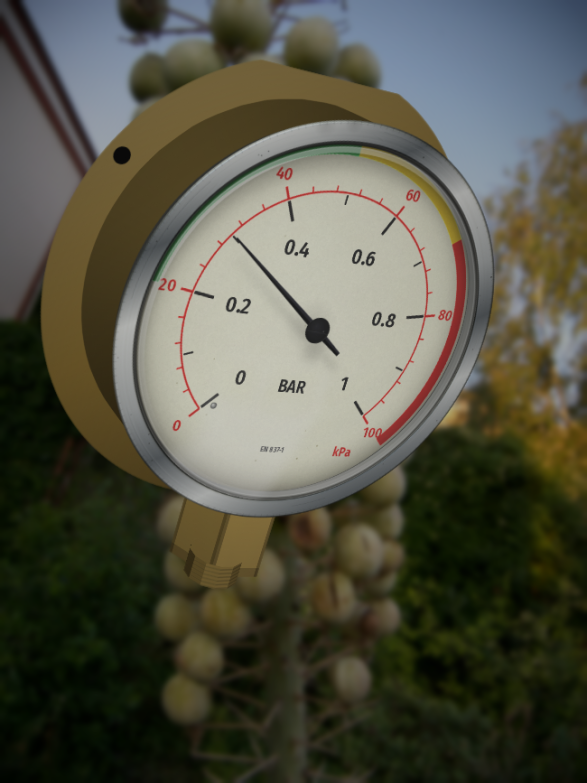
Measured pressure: 0.3 bar
